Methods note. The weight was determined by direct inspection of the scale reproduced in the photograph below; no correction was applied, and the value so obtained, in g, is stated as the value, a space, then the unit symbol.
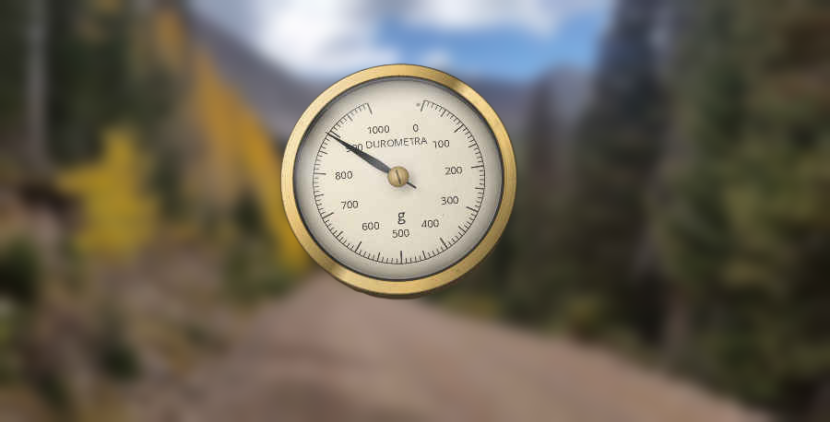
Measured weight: 890 g
